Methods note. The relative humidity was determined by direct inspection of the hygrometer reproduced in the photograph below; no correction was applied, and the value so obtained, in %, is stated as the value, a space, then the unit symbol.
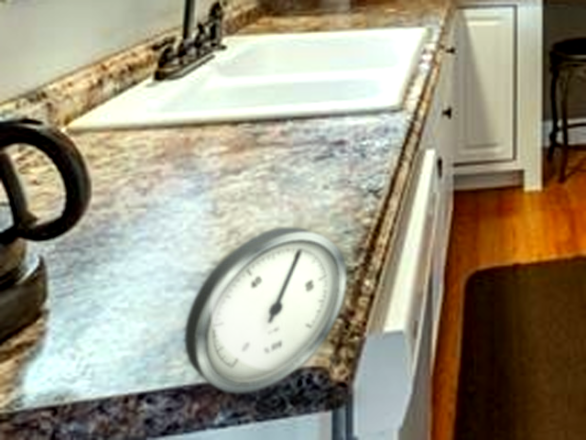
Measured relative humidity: 60 %
